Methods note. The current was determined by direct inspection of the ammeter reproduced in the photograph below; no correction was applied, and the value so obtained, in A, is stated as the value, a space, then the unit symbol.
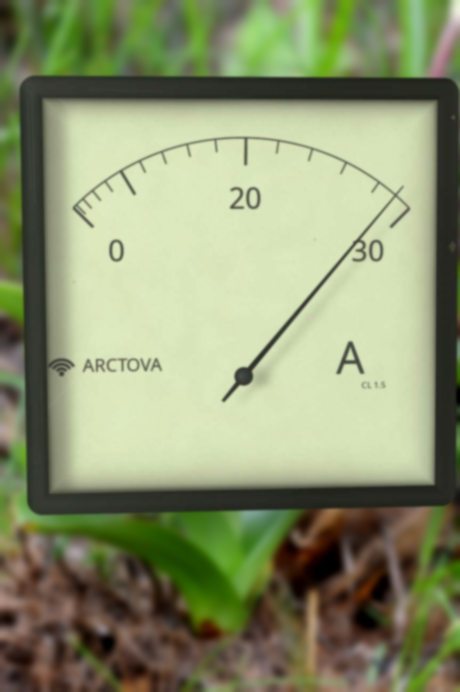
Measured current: 29 A
